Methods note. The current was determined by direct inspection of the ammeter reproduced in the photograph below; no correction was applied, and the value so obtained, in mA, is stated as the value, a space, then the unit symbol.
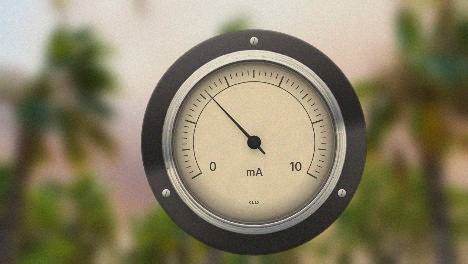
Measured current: 3.2 mA
